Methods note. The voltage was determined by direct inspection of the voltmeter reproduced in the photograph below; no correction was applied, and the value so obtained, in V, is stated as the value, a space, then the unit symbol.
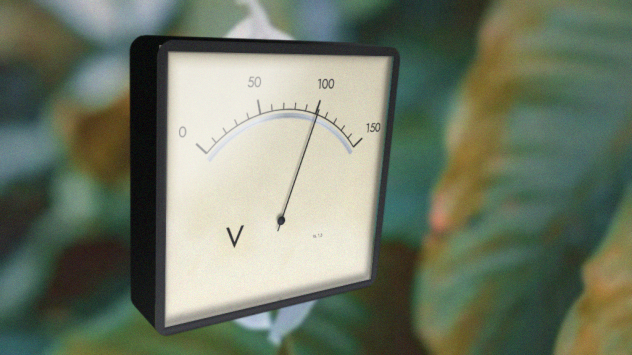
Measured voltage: 100 V
